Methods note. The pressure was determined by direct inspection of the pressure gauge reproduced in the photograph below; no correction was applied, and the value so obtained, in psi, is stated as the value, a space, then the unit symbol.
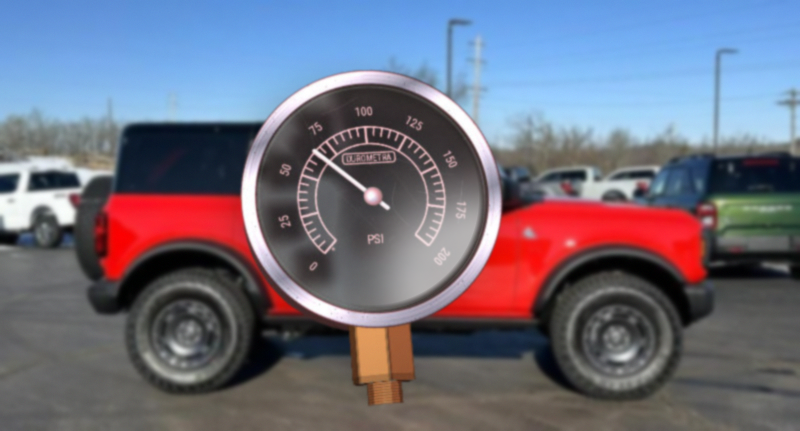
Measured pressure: 65 psi
